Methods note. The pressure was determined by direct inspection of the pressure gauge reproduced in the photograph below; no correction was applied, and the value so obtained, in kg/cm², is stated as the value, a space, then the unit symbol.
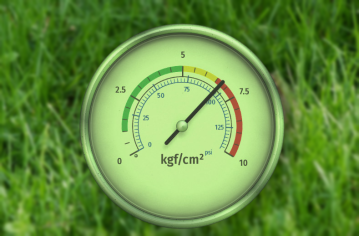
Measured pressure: 6.75 kg/cm²
